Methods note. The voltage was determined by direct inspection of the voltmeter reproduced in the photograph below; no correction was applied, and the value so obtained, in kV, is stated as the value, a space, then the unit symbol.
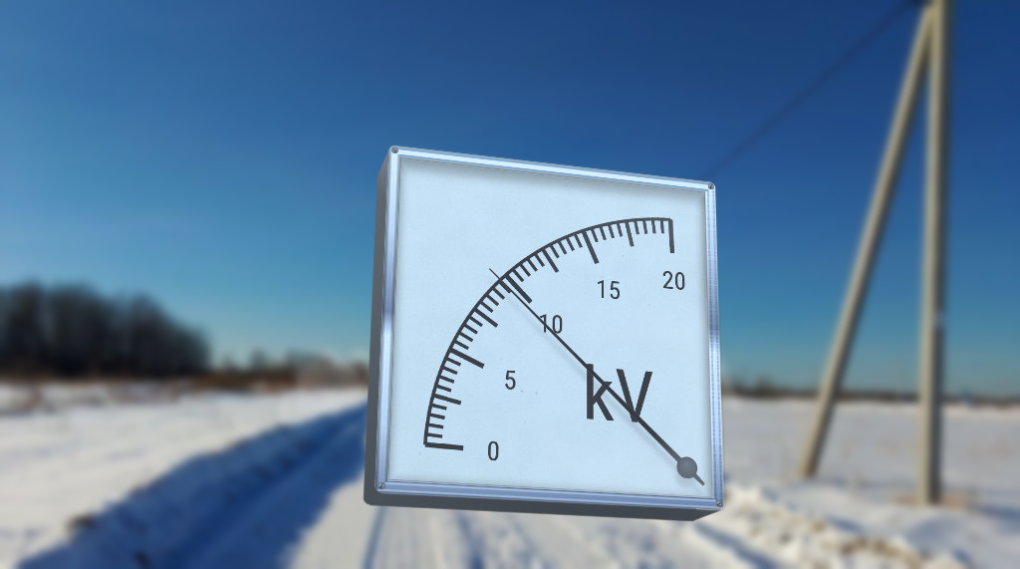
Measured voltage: 9.5 kV
